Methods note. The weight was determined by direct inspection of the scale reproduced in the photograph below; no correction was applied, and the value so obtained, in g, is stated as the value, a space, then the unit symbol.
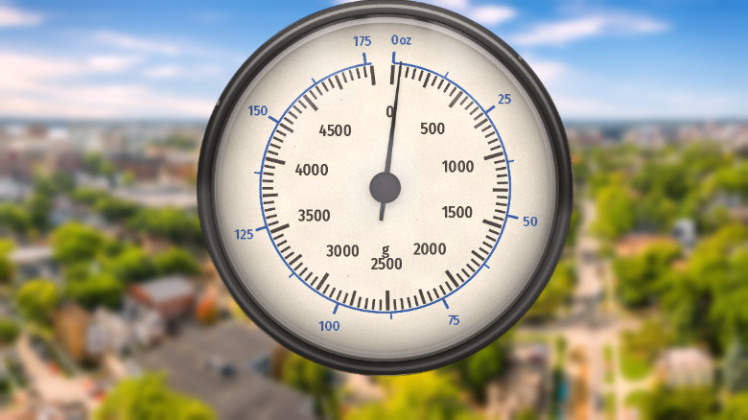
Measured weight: 50 g
